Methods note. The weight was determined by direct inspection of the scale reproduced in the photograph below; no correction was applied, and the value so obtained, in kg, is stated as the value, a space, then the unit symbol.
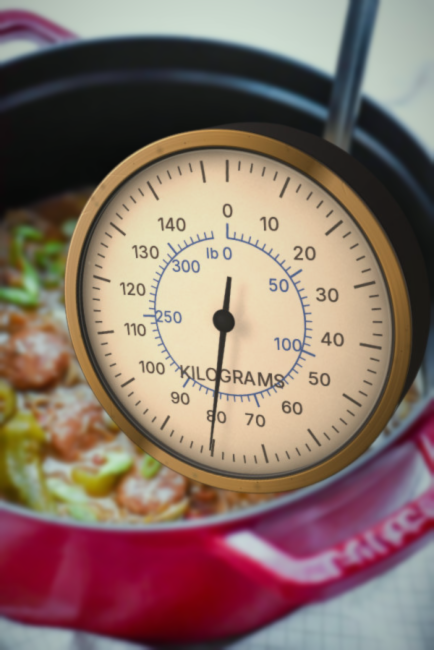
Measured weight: 80 kg
